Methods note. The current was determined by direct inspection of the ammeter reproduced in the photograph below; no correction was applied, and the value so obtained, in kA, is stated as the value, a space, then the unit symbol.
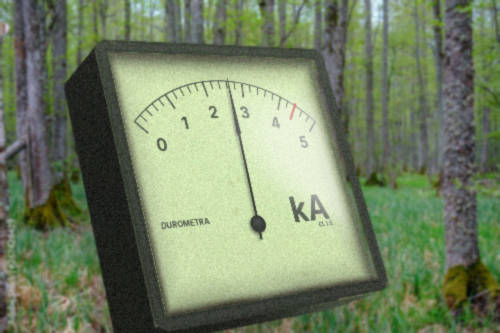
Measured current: 2.6 kA
